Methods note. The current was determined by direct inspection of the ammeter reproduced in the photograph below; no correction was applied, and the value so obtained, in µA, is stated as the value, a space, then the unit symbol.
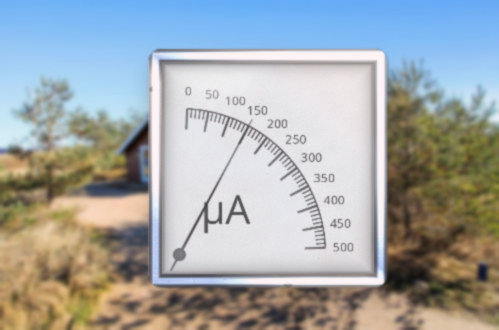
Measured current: 150 µA
